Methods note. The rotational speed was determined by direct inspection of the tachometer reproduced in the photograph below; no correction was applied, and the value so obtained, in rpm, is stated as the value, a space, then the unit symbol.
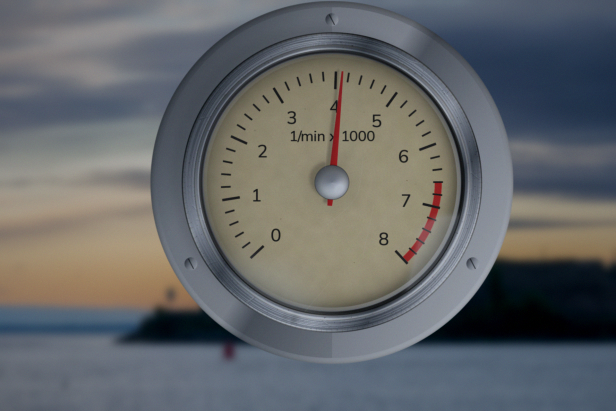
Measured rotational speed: 4100 rpm
